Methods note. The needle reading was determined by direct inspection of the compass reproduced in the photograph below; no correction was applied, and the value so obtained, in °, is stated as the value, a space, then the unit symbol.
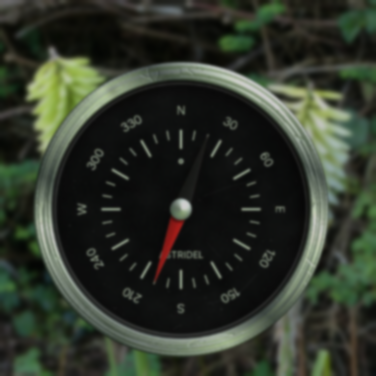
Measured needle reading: 200 °
